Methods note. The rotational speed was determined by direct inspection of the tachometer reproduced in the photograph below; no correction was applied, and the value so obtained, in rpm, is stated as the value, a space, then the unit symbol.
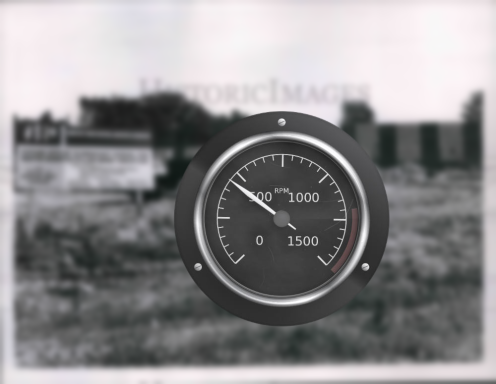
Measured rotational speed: 450 rpm
